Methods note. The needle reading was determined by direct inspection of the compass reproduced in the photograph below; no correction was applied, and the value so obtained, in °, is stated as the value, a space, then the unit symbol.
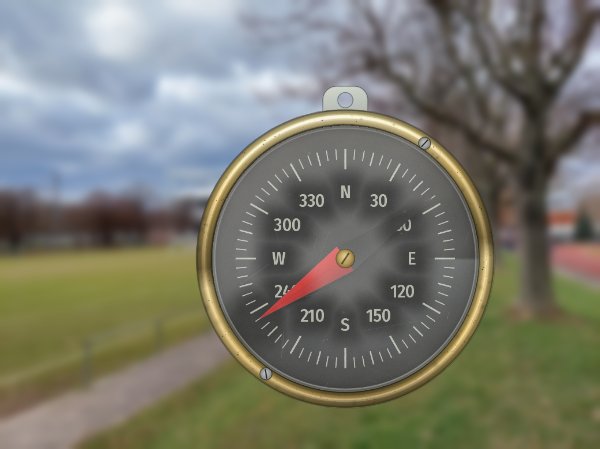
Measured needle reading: 235 °
